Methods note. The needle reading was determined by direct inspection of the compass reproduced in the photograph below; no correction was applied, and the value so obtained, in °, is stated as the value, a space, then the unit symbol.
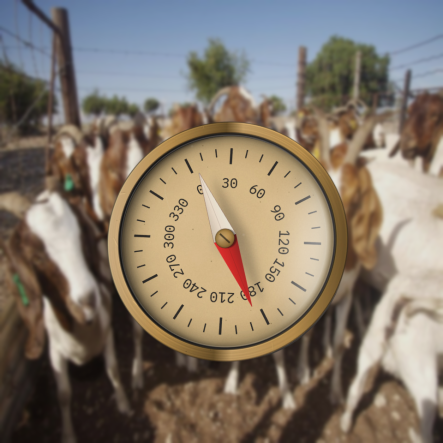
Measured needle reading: 185 °
